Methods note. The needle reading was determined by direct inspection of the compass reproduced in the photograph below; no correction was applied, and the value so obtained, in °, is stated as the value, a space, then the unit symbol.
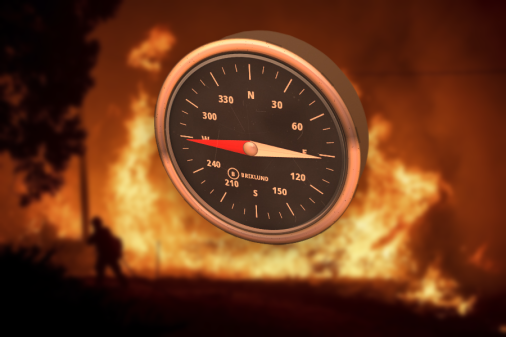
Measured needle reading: 270 °
